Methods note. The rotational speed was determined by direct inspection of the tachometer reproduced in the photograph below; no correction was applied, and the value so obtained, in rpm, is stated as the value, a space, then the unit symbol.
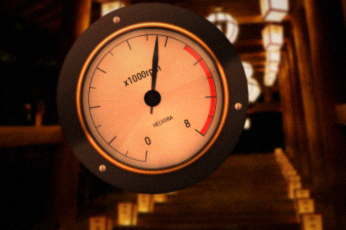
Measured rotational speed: 4750 rpm
